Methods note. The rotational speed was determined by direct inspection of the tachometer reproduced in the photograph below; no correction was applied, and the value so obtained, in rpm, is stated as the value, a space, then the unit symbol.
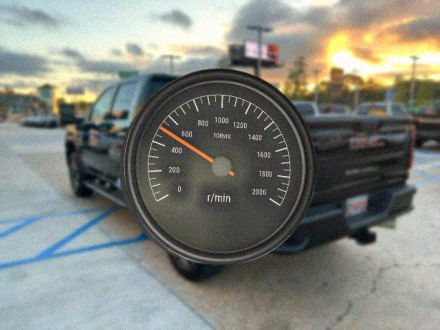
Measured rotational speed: 500 rpm
